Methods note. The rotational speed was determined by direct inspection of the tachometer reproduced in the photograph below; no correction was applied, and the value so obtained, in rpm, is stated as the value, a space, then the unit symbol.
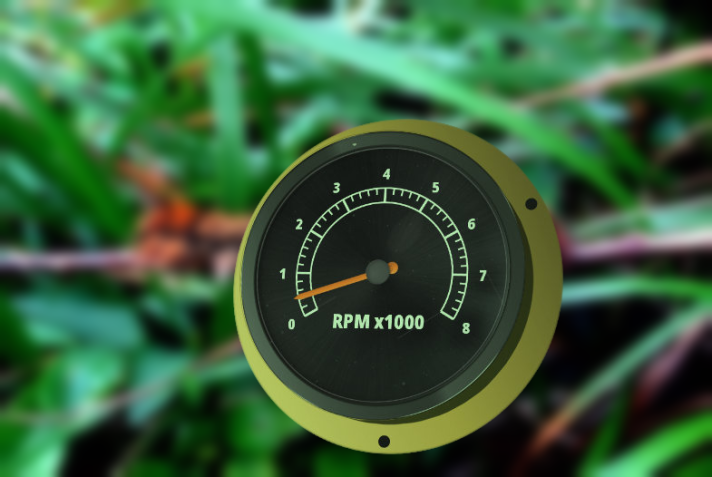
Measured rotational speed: 400 rpm
